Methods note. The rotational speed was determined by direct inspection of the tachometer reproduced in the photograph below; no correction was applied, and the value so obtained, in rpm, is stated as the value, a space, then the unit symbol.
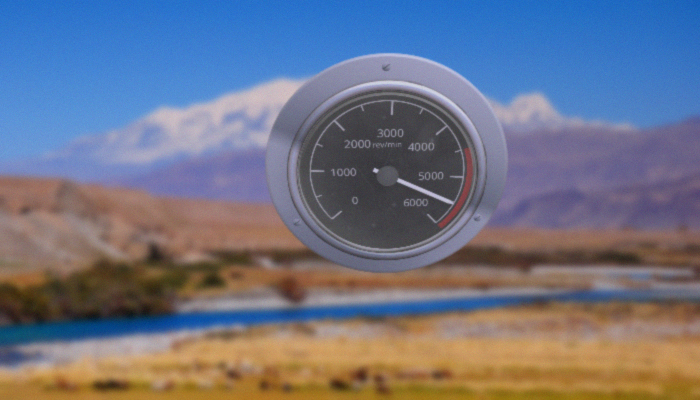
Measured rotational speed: 5500 rpm
